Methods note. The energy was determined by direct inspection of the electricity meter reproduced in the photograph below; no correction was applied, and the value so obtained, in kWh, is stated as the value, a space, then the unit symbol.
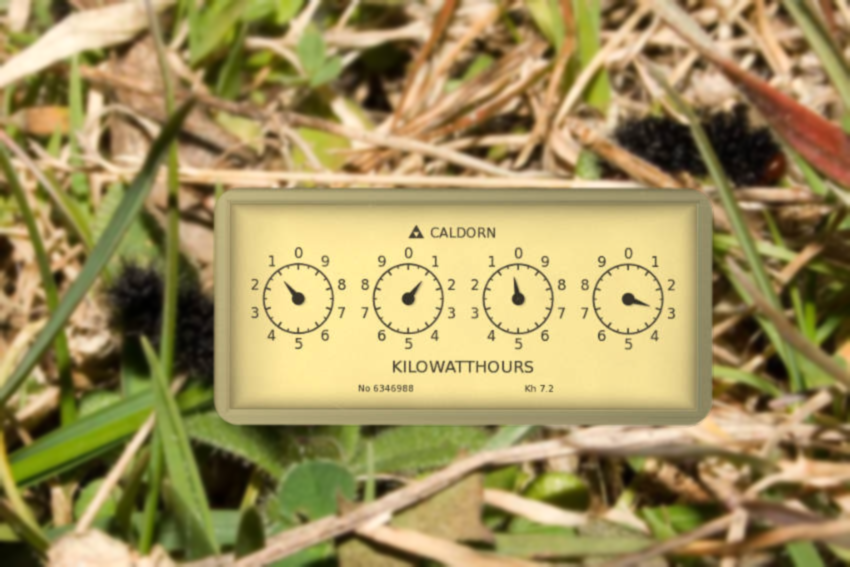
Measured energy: 1103 kWh
